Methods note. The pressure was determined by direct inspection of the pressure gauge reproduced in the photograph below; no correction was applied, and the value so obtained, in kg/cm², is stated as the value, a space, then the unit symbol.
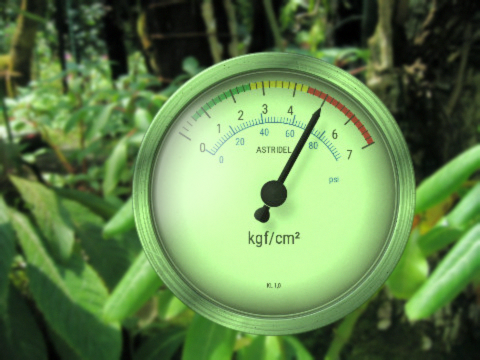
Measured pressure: 5 kg/cm²
